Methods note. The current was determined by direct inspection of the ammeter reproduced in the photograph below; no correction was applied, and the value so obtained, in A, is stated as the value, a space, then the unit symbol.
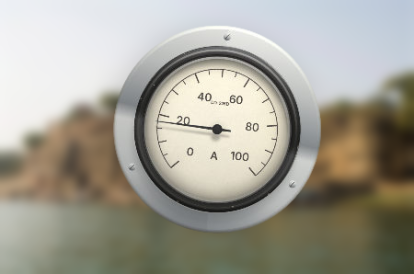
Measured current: 17.5 A
